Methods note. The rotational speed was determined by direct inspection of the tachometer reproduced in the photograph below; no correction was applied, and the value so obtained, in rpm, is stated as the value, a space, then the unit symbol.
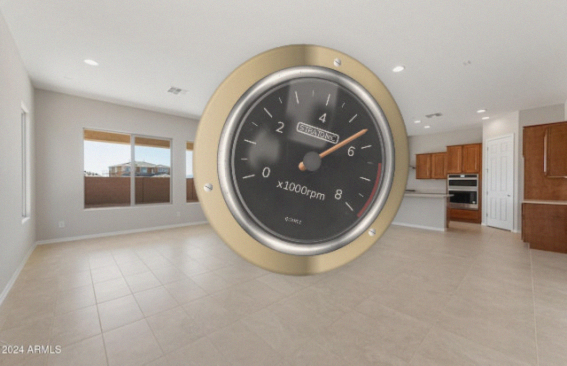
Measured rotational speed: 5500 rpm
